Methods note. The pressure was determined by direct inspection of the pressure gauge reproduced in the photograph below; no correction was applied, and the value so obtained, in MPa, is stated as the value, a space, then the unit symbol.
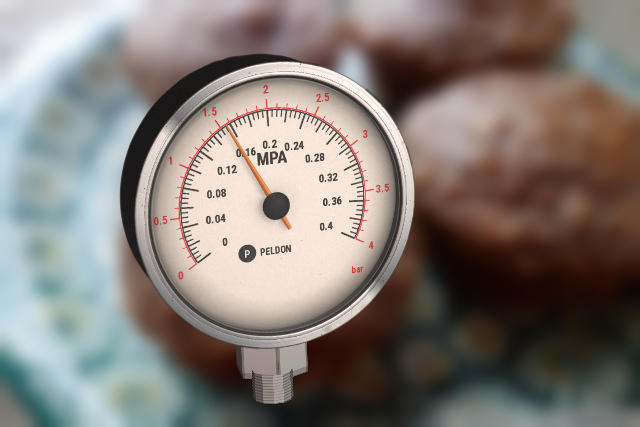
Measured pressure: 0.155 MPa
